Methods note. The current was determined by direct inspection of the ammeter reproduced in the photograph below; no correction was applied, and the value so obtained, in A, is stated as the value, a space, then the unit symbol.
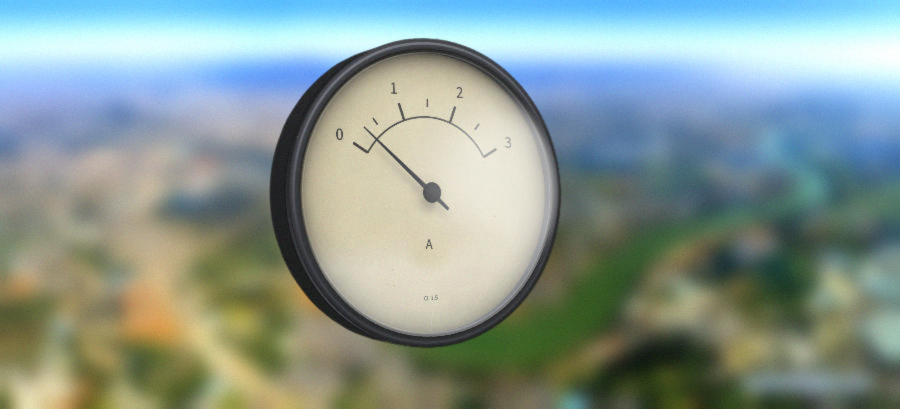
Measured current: 0.25 A
